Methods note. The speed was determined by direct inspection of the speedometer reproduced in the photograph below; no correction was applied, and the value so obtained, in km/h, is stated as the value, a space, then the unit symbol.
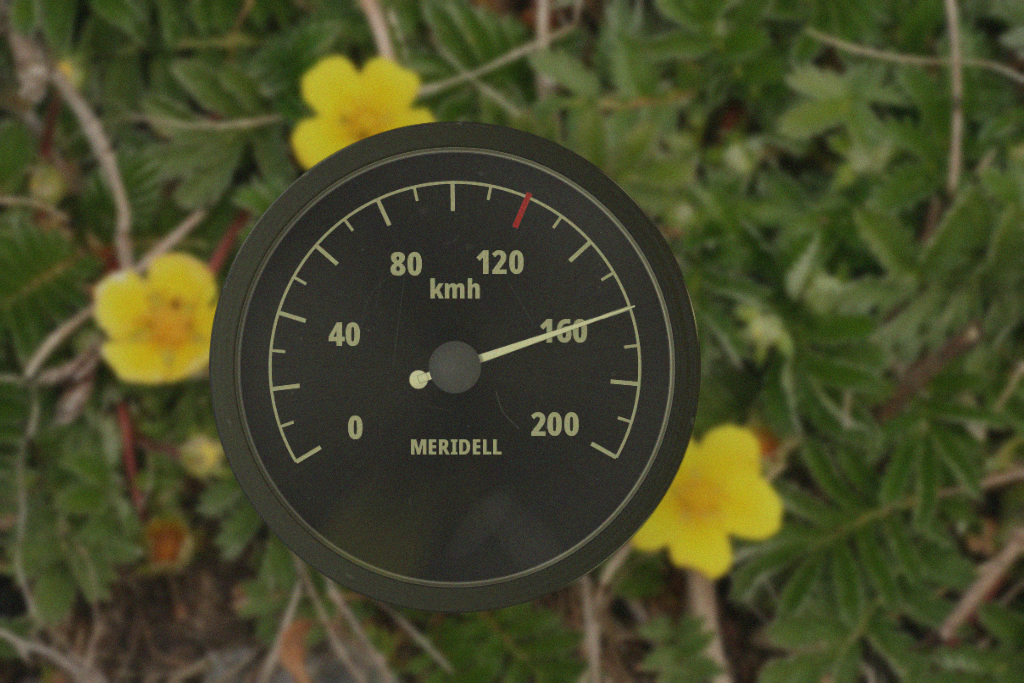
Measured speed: 160 km/h
